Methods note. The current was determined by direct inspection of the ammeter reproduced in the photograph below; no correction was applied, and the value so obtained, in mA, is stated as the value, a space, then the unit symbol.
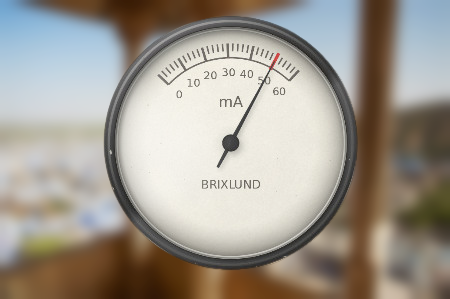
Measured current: 50 mA
